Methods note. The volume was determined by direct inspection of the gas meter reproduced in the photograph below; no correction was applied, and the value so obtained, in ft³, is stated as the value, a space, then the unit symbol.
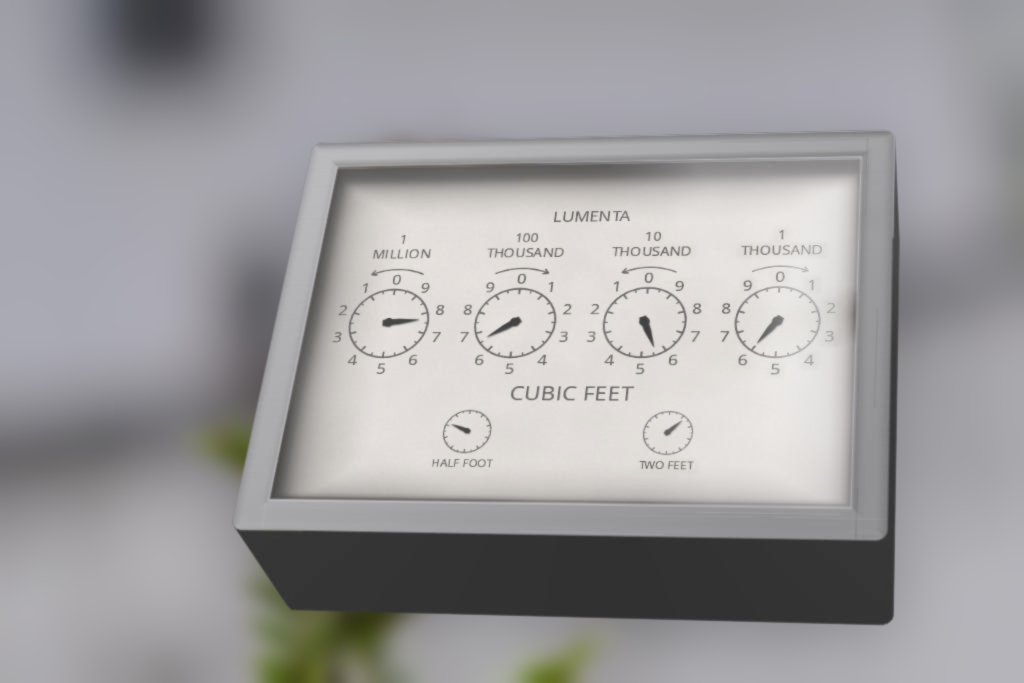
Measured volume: 765600 ft³
